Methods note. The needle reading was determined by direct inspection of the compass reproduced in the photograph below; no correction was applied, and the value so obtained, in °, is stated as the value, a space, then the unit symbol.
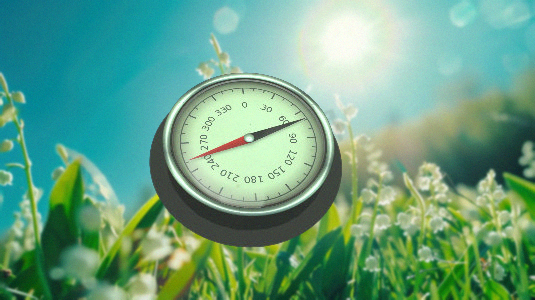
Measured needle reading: 250 °
